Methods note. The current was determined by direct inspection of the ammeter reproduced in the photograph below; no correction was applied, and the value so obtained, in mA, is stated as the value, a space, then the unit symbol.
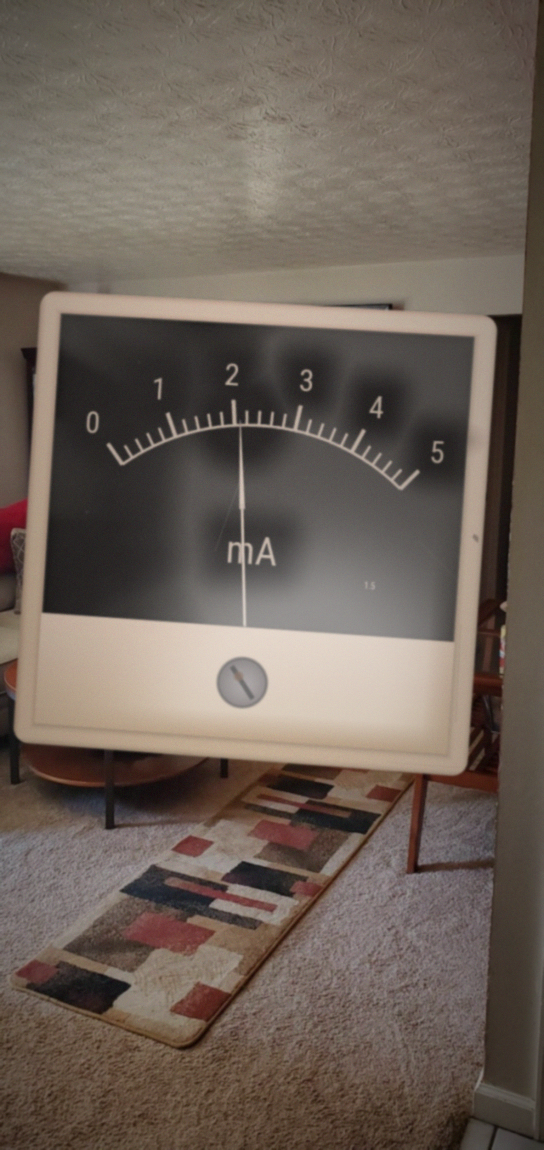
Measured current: 2.1 mA
